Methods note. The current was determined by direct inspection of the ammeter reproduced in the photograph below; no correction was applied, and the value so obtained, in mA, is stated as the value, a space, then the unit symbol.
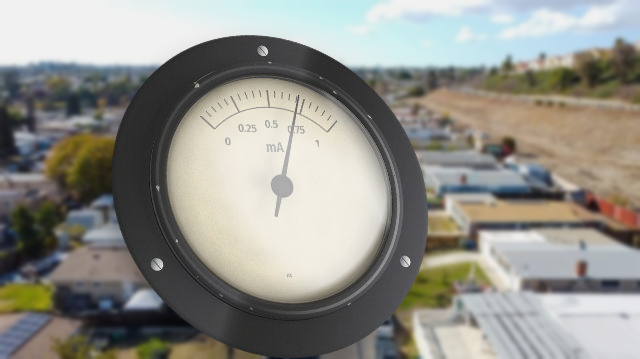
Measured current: 0.7 mA
